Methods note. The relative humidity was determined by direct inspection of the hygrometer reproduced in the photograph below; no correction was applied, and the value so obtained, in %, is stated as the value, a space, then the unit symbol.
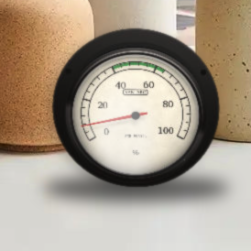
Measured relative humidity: 8 %
